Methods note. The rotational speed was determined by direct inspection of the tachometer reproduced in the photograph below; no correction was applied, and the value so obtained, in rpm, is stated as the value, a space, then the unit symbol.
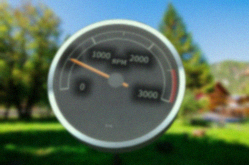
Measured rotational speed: 500 rpm
